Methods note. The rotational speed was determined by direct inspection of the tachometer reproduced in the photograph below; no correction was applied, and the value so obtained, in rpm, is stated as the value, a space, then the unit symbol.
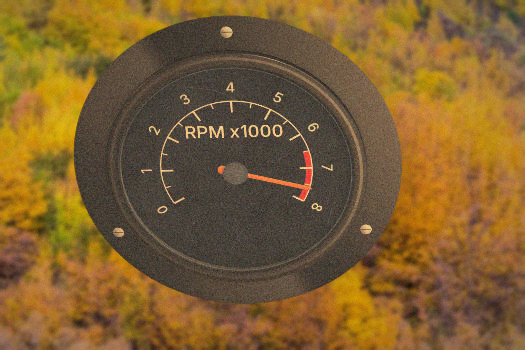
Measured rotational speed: 7500 rpm
